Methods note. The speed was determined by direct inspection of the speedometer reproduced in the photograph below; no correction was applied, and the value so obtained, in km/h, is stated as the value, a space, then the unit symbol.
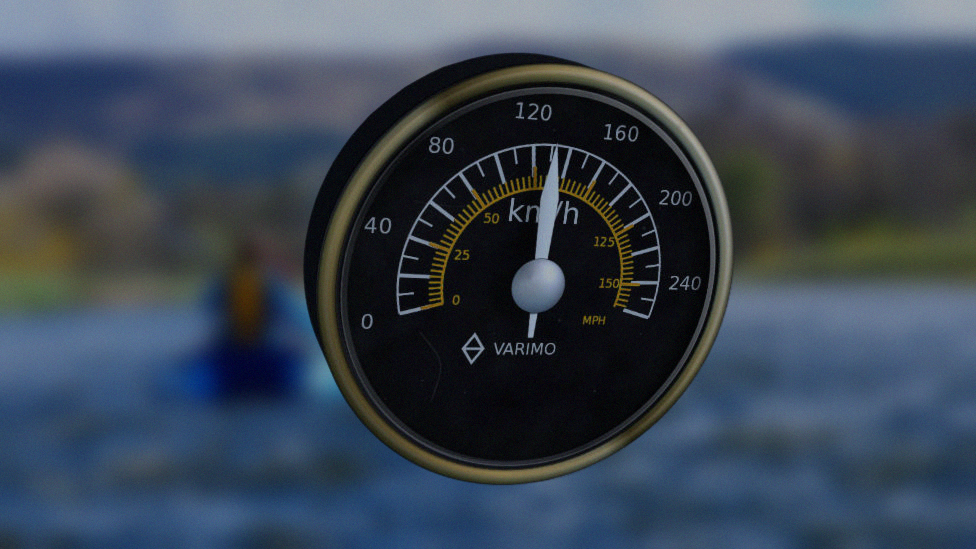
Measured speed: 130 km/h
